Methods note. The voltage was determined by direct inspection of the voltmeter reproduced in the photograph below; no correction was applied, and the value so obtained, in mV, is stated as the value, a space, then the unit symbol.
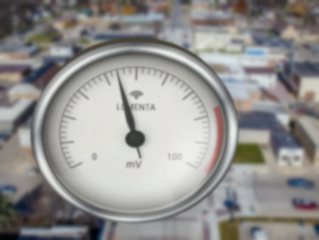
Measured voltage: 44 mV
